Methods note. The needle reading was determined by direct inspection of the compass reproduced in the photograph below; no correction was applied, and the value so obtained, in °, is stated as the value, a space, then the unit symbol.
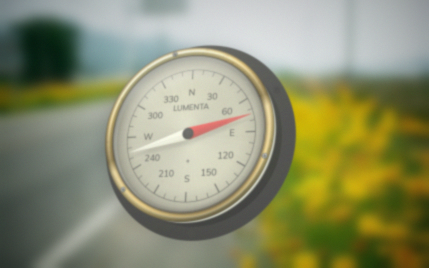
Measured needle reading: 75 °
